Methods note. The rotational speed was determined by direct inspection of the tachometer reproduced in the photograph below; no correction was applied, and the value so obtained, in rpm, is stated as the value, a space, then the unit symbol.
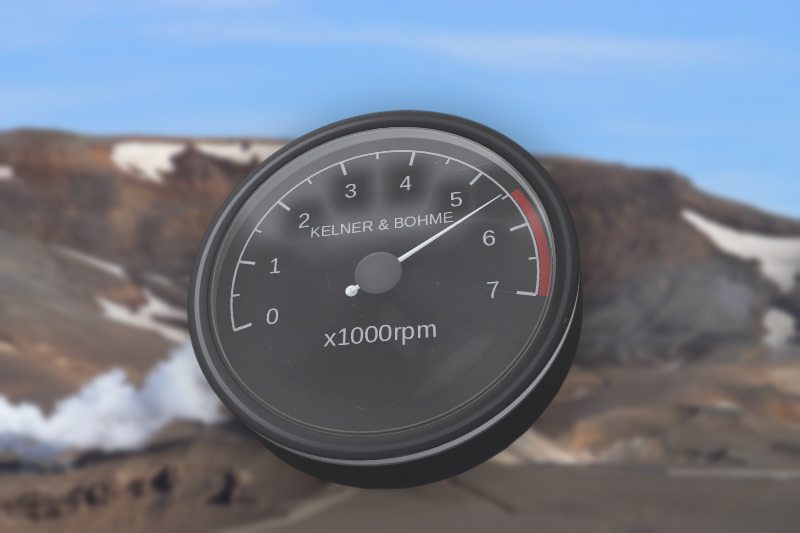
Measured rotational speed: 5500 rpm
